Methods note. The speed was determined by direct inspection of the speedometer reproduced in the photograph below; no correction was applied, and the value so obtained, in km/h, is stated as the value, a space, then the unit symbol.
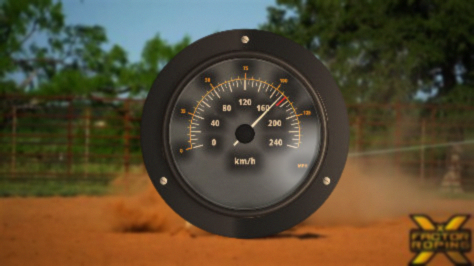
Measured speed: 170 km/h
